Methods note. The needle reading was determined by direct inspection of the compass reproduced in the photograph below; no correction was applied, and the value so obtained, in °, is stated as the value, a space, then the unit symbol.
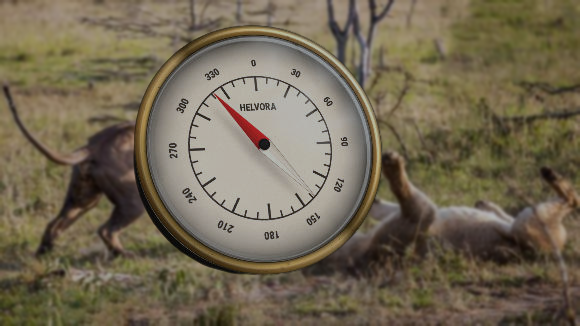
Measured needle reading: 320 °
